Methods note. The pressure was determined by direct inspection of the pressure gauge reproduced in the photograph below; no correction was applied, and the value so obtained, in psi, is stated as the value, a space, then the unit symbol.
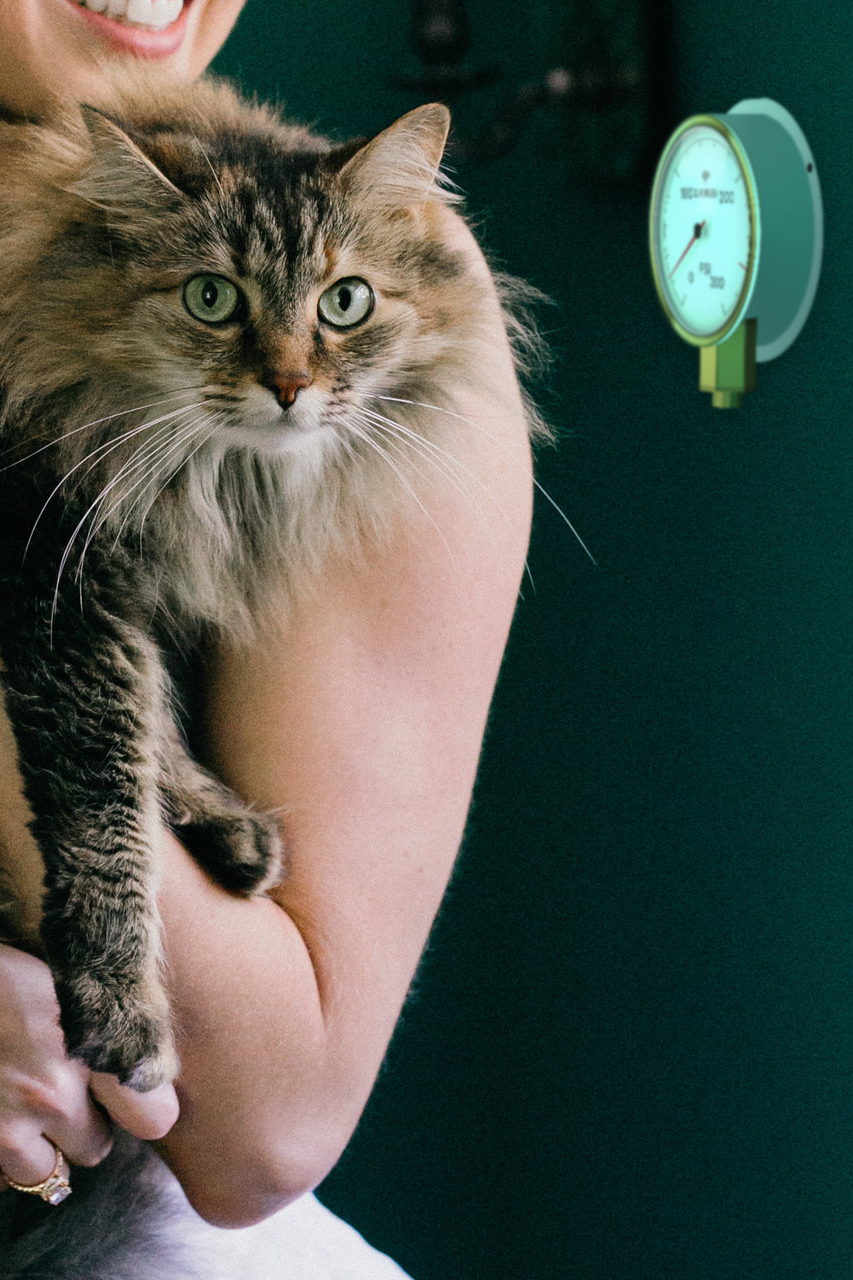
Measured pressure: 20 psi
